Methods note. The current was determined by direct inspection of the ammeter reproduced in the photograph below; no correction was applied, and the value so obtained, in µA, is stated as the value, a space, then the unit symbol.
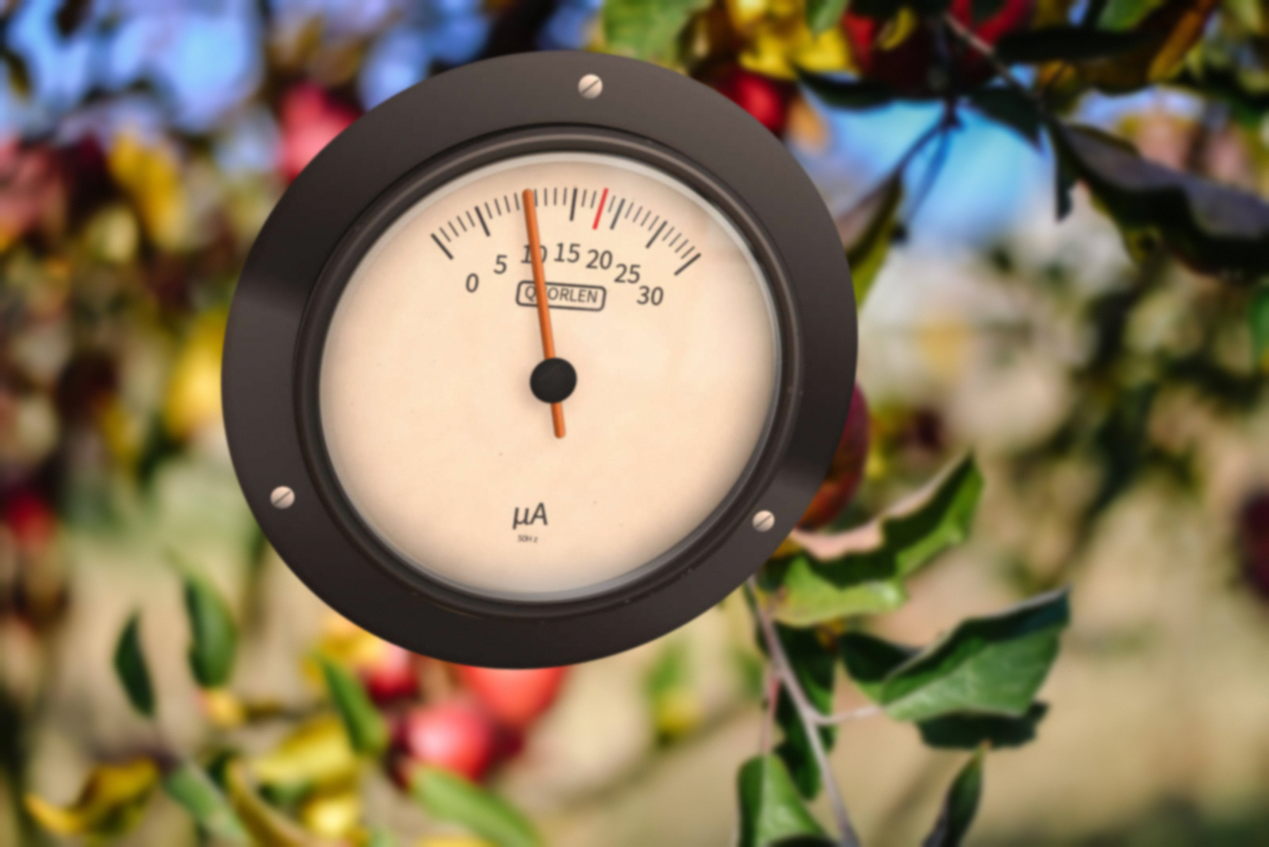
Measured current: 10 µA
